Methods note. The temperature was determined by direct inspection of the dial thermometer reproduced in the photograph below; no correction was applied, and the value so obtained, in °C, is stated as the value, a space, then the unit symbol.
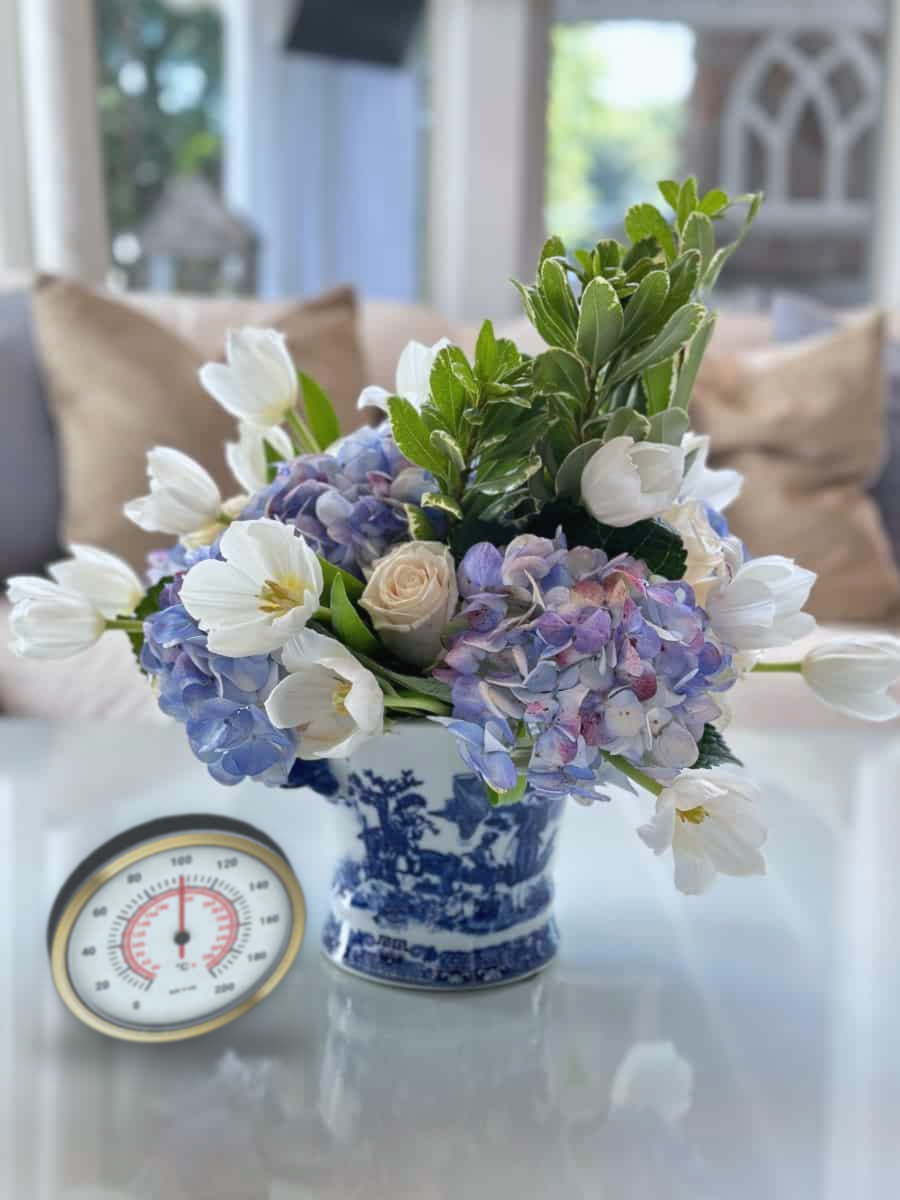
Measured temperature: 100 °C
